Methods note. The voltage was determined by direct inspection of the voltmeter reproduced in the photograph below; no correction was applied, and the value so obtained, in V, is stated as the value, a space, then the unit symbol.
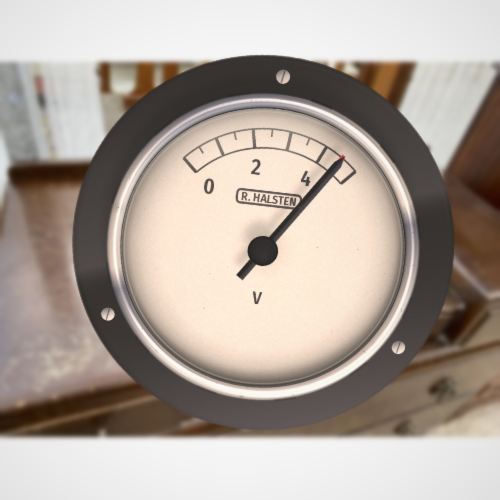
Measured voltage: 4.5 V
